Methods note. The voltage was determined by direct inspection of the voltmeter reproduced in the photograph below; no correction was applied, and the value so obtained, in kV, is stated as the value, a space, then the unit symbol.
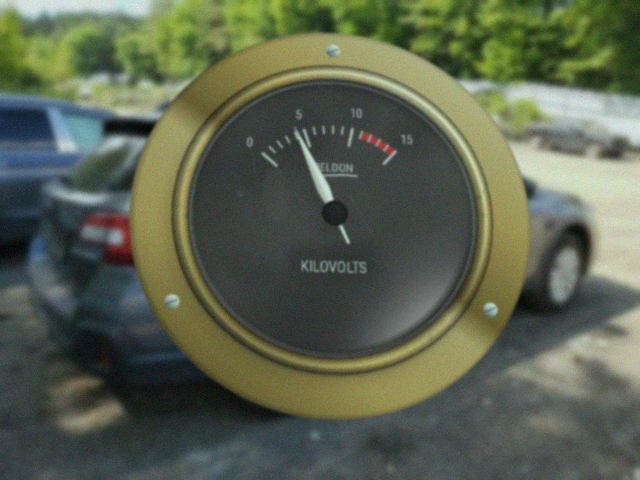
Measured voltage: 4 kV
